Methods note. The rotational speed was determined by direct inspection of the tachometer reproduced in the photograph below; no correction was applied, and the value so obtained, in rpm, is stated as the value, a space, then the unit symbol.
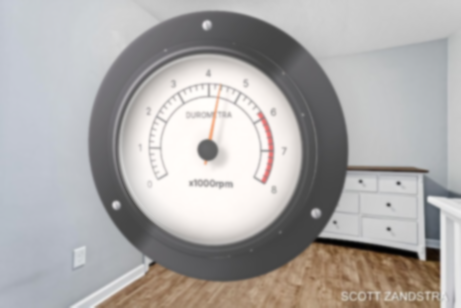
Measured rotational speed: 4400 rpm
